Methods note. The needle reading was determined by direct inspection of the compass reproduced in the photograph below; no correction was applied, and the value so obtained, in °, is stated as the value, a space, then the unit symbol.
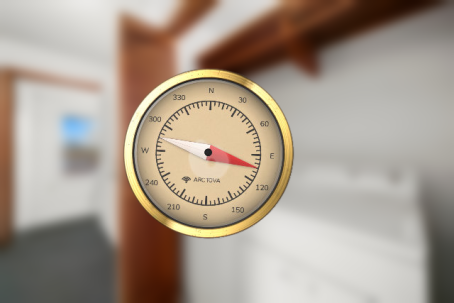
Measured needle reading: 105 °
